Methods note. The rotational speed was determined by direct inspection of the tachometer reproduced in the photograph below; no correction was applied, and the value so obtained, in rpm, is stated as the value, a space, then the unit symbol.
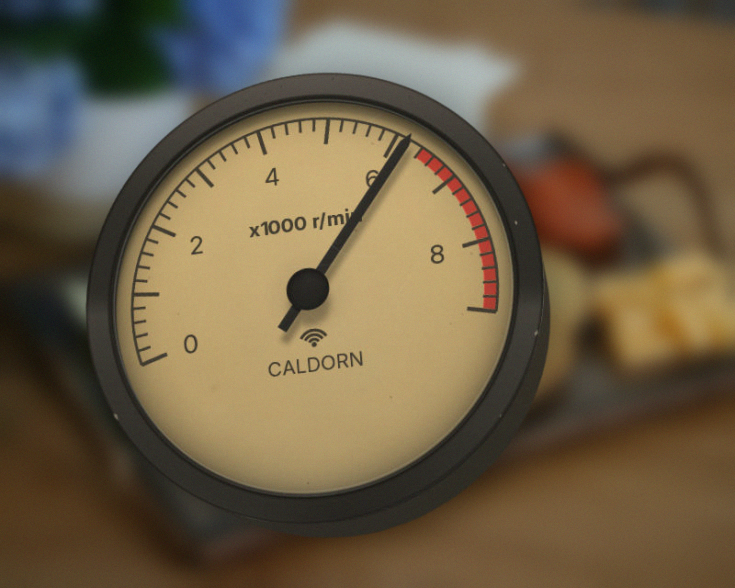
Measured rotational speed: 6200 rpm
